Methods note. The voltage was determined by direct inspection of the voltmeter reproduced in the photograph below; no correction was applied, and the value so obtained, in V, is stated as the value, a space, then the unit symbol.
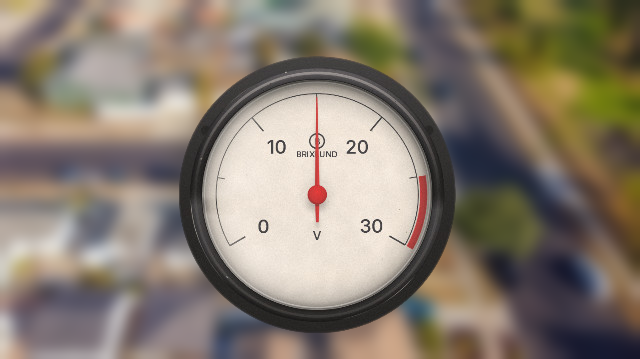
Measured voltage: 15 V
